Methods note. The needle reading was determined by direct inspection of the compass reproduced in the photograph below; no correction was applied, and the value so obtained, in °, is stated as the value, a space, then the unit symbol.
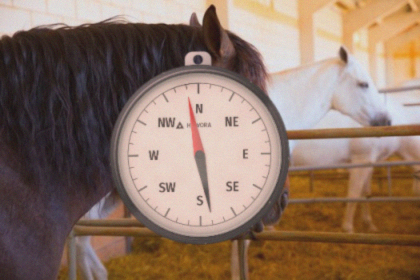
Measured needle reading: 350 °
